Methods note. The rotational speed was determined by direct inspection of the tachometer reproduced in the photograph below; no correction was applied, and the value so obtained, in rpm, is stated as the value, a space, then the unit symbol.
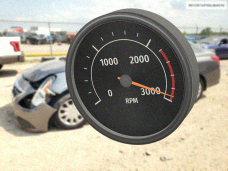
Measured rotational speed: 2900 rpm
